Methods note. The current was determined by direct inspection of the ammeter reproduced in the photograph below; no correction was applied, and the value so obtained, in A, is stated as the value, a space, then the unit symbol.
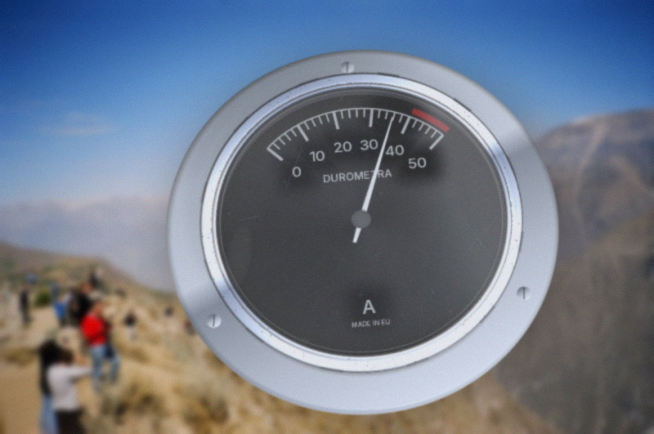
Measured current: 36 A
